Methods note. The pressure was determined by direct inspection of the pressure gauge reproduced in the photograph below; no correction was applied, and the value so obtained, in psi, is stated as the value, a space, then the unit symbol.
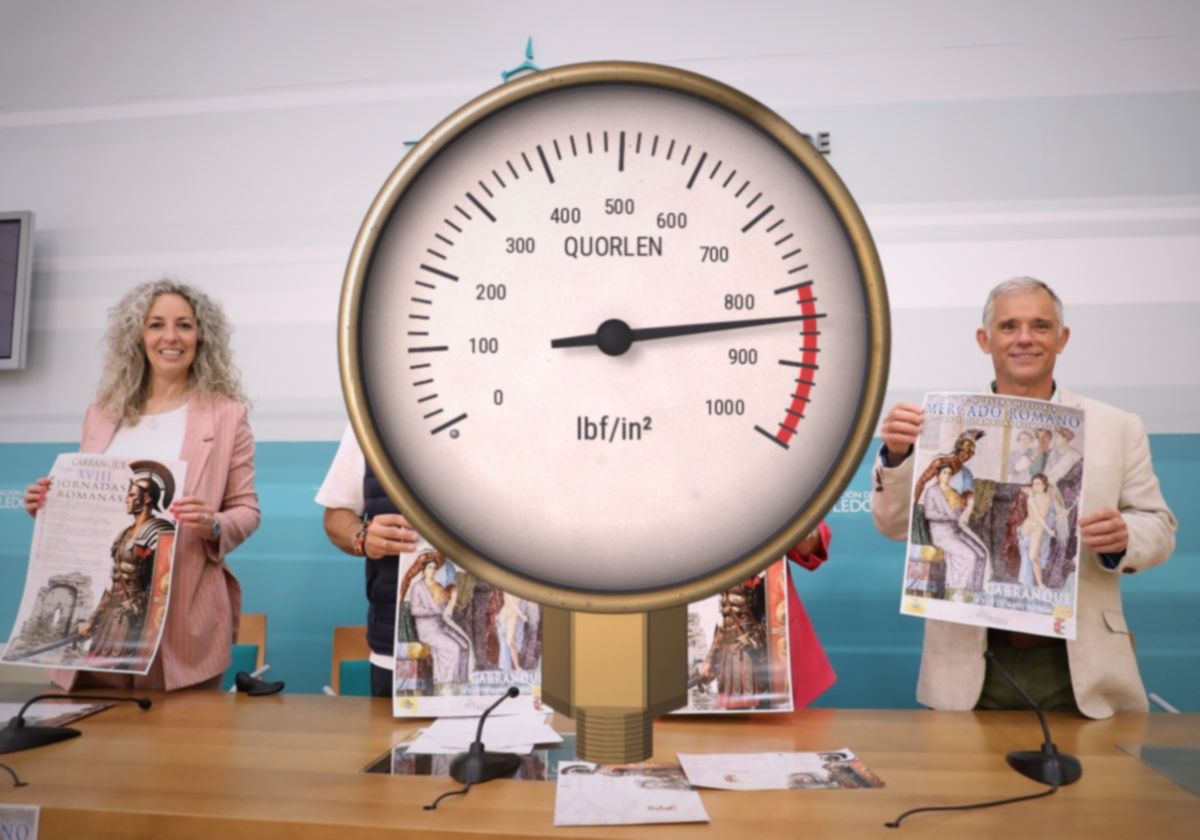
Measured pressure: 840 psi
